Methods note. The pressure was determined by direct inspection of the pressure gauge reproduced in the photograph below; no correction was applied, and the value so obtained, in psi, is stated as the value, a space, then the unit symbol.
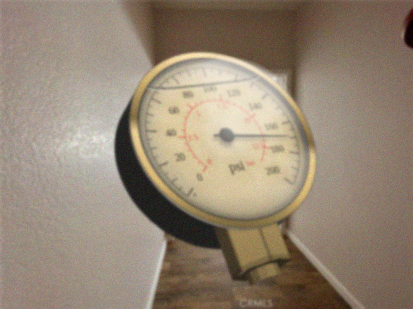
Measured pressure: 170 psi
